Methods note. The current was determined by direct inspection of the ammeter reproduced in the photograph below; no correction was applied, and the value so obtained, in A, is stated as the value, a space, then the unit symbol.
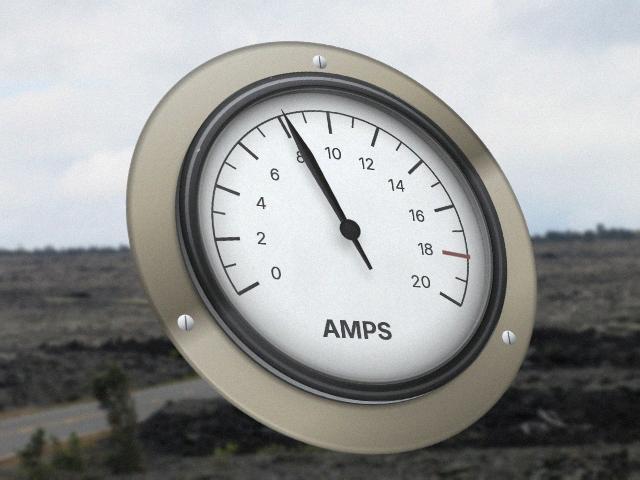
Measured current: 8 A
